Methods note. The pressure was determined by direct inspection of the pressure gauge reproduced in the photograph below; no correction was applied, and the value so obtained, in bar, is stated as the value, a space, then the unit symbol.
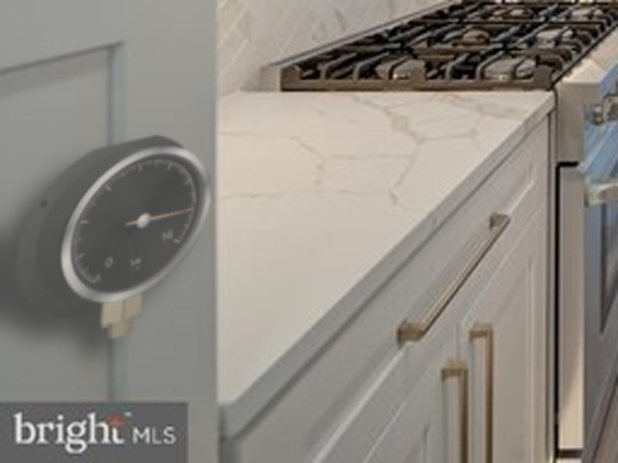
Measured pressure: 14 bar
